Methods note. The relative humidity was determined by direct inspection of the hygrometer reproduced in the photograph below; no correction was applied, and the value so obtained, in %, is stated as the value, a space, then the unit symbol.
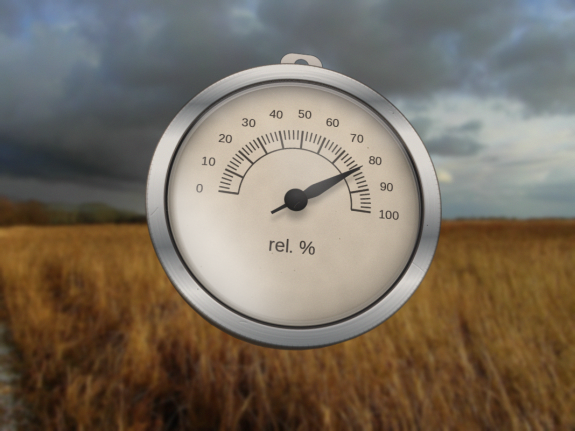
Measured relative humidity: 80 %
